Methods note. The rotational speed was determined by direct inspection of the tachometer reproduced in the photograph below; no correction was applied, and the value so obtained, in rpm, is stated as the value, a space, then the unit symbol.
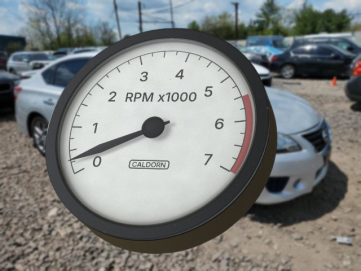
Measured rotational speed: 250 rpm
